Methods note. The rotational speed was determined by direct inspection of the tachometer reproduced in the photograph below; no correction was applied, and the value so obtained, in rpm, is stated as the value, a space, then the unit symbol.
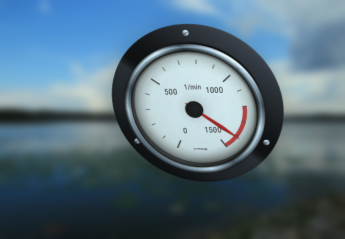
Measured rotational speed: 1400 rpm
